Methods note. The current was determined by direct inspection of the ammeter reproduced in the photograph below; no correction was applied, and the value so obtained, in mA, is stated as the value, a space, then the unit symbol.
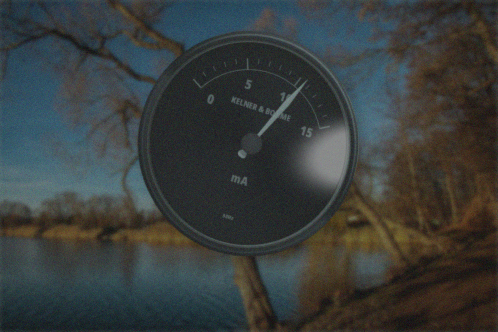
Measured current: 10.5 mA
